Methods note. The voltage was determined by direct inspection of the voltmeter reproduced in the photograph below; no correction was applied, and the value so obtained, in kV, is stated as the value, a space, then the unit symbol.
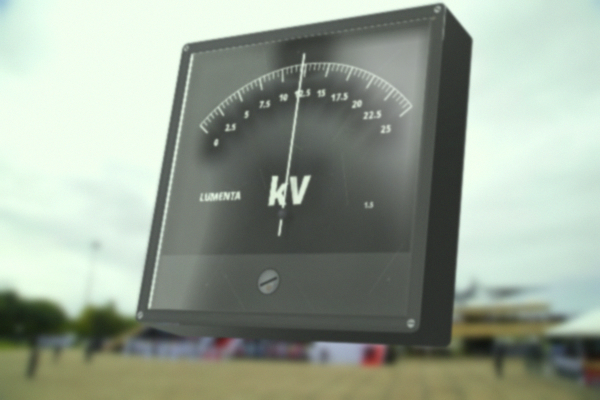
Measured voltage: 12.5 kV
